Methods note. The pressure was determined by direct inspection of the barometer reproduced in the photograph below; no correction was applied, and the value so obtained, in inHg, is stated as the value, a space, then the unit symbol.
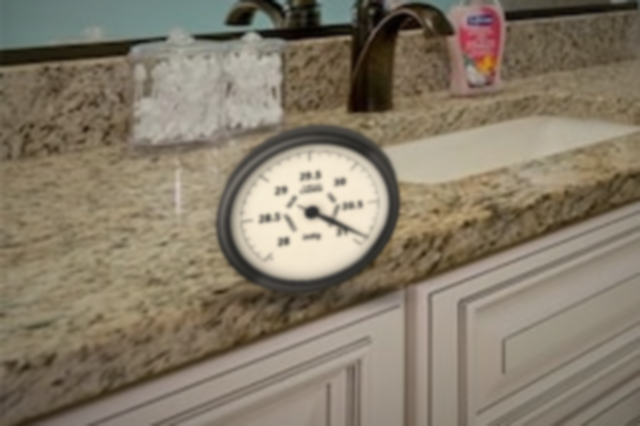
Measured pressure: 30.9 inHg
